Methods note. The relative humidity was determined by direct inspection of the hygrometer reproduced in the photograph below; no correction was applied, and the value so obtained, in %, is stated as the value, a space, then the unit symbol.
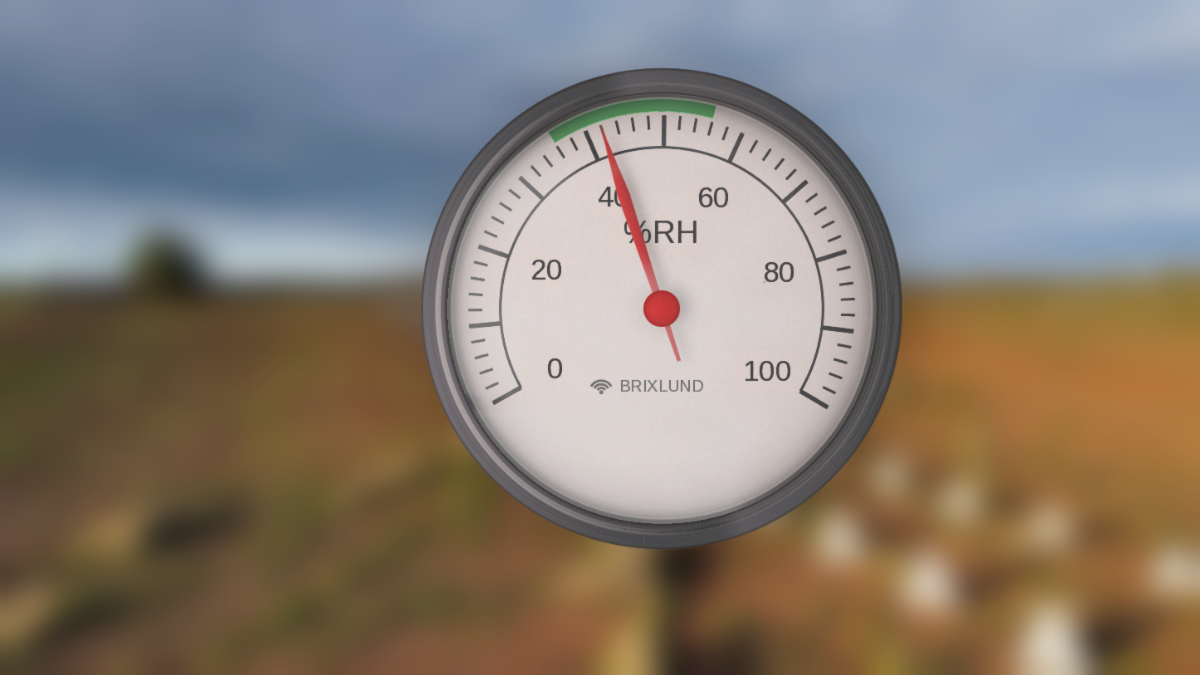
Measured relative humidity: 42 %
